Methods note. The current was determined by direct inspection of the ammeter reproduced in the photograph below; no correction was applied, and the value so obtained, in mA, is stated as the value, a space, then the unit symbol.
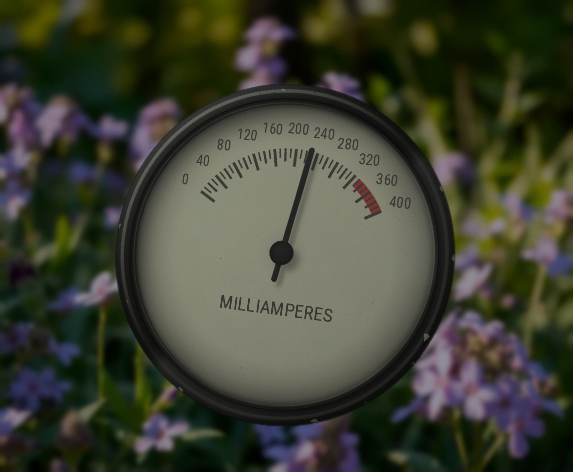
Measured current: 230 mA
